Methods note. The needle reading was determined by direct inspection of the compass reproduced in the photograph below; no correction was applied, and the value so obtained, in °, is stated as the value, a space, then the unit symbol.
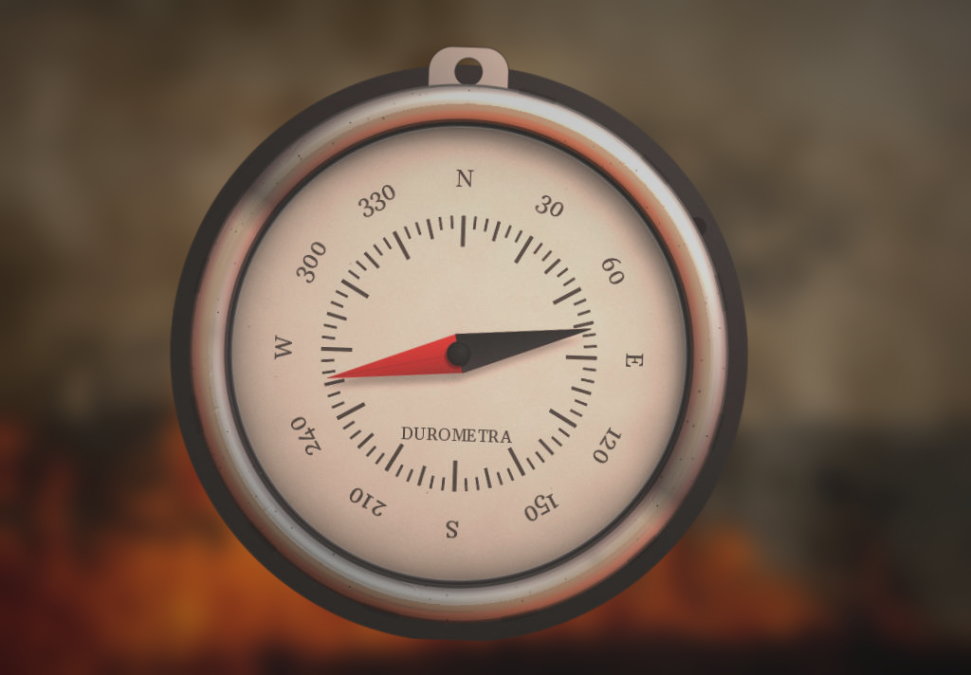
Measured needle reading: 257.5 °
